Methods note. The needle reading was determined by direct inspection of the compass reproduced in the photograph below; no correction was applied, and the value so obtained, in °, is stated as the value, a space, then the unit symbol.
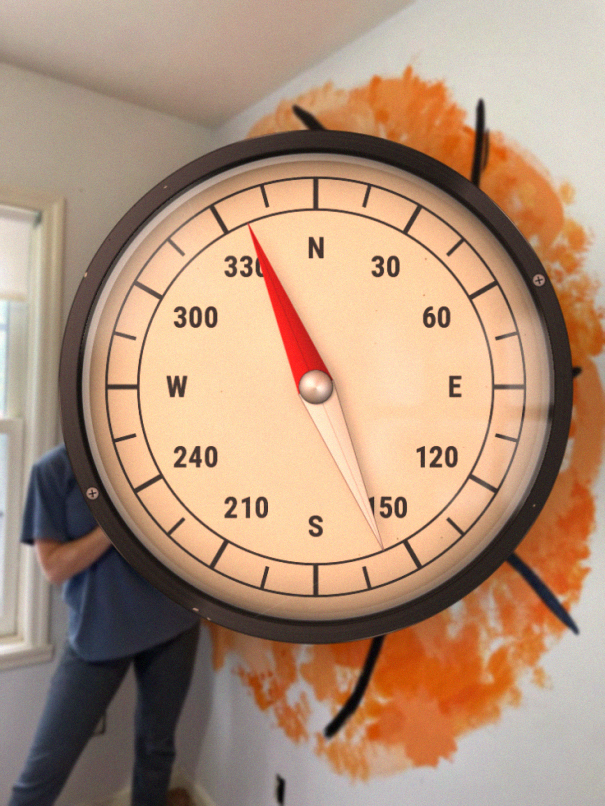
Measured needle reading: 337.5 °
